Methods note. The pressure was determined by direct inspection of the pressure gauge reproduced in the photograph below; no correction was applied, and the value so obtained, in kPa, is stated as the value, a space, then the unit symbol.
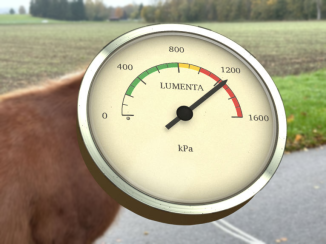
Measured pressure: 1250 kPa
